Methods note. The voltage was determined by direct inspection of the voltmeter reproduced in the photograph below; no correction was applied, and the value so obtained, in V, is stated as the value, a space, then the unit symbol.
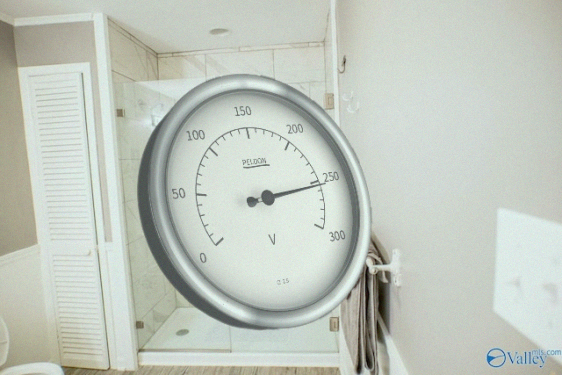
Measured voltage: 255 V
